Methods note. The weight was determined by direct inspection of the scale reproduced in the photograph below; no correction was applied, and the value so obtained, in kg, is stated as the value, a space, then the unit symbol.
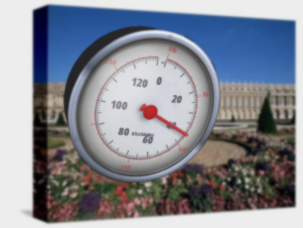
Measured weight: 40 kg
